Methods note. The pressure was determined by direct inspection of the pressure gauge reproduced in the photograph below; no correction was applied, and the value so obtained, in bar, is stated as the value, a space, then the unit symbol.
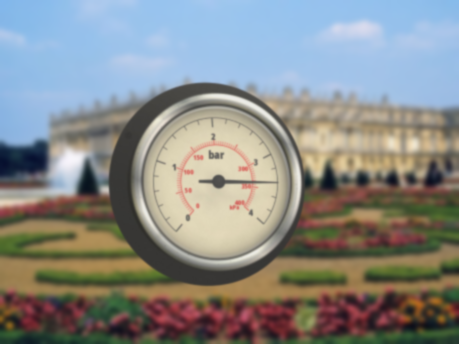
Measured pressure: 3.4 bar
